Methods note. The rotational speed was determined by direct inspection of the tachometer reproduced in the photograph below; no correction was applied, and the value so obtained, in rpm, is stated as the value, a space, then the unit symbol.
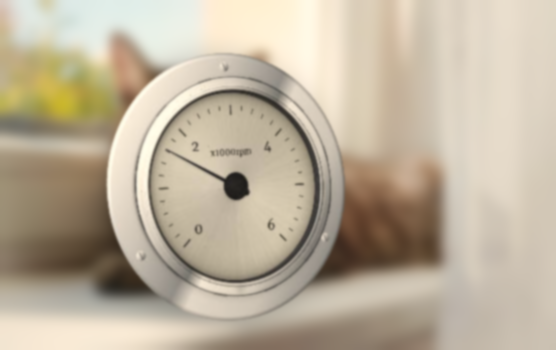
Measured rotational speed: 1600 rpm
